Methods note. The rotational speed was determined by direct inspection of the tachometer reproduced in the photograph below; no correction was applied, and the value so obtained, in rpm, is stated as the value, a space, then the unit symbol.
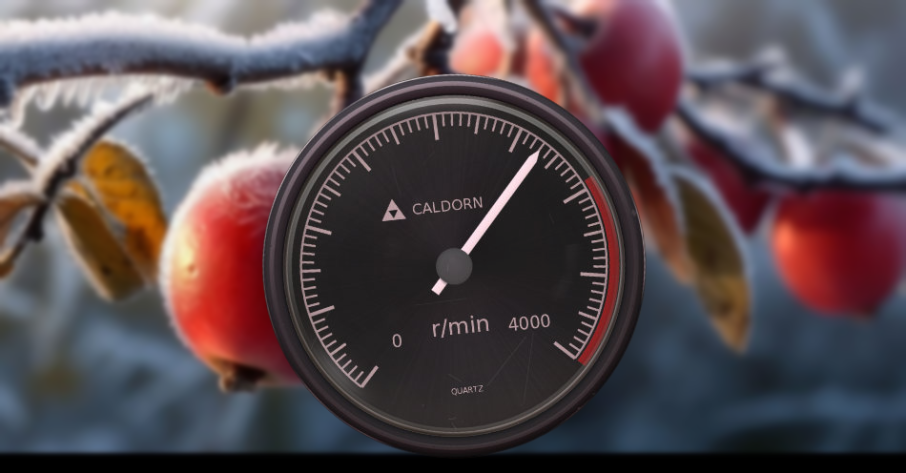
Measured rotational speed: 2650 rpm
